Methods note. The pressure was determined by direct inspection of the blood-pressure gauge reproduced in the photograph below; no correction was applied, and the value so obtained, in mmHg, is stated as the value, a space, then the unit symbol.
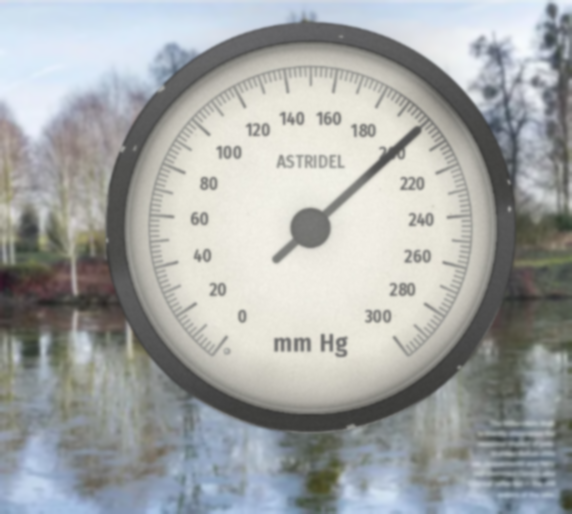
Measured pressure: 200 mmHg
